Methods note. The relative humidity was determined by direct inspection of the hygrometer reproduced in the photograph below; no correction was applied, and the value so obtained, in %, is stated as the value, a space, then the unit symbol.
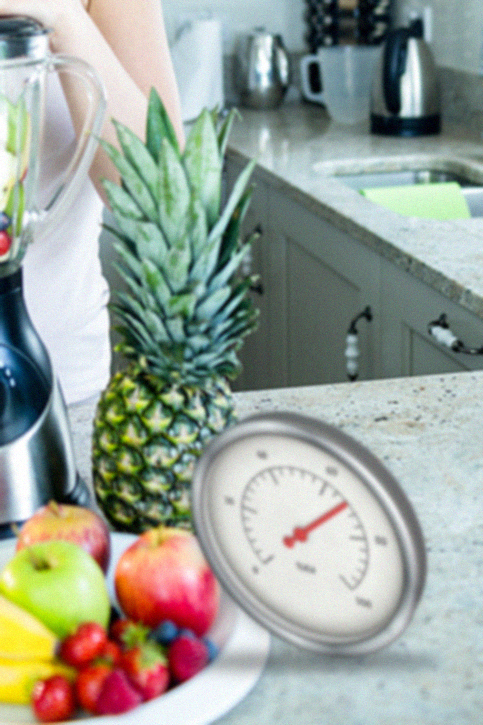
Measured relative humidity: 68 %
